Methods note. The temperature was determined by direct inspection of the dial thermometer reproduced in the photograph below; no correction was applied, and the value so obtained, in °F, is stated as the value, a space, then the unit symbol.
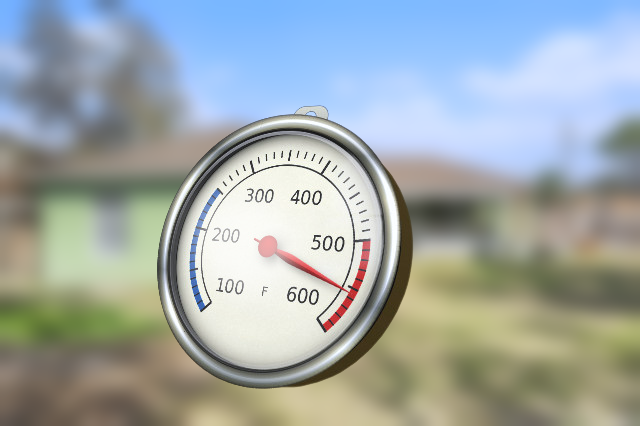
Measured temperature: 555 °F
